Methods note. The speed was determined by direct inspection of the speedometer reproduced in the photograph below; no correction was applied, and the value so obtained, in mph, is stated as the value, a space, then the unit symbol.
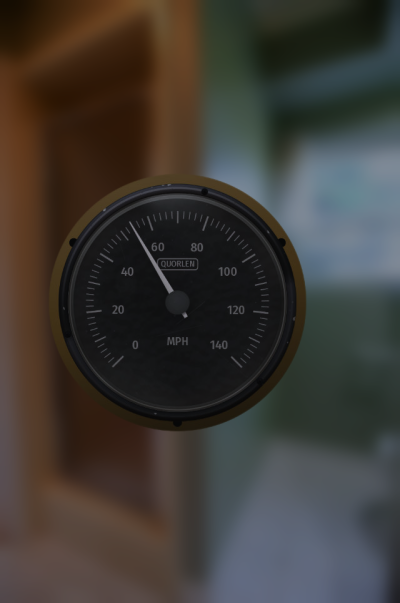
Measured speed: 54 mph
